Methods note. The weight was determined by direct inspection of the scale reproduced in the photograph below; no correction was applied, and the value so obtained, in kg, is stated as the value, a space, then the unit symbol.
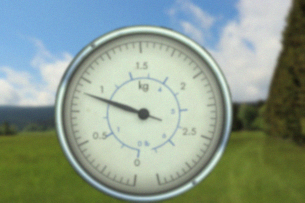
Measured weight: 0.9 kg
